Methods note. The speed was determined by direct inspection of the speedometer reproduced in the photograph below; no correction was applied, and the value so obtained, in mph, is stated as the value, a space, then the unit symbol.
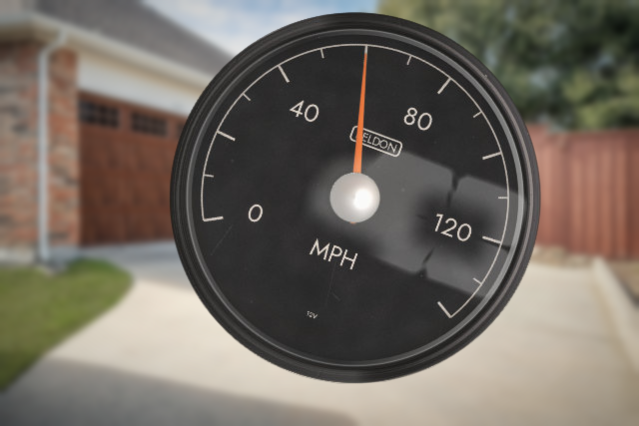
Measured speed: 60 mph
